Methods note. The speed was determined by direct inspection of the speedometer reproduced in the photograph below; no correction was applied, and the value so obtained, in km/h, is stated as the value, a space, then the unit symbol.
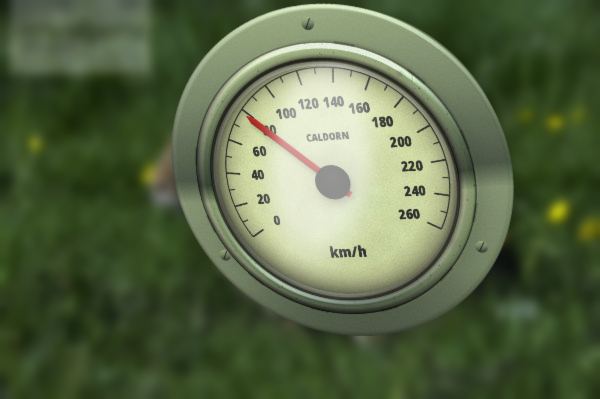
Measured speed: 80 km/h
